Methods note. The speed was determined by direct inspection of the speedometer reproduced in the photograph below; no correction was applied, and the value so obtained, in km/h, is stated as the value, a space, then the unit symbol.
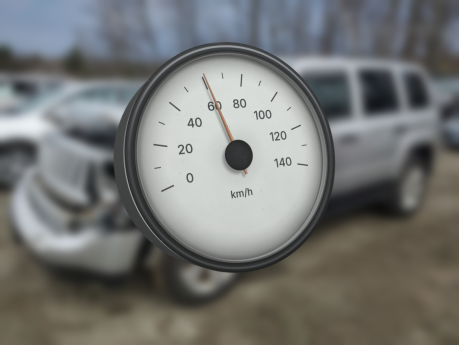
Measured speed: 60 km/h
